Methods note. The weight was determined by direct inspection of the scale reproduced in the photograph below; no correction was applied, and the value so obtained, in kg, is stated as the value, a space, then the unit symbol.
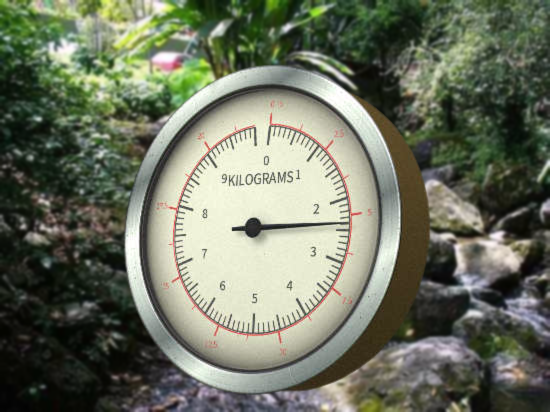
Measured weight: 2.4 kg
